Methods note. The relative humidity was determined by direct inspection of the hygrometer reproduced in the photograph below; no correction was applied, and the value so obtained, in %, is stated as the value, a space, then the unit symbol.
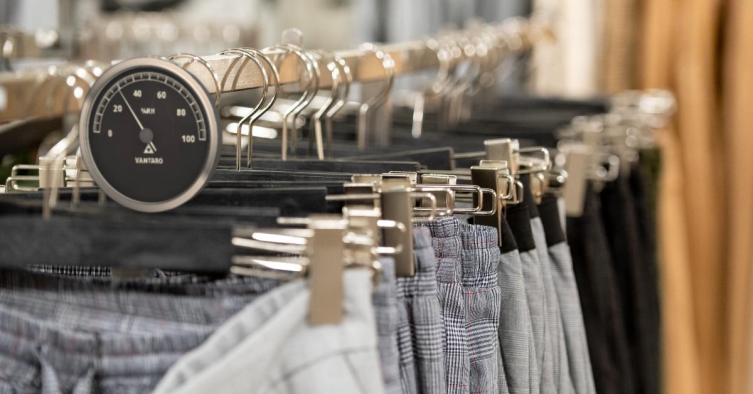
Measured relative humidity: 30 %
